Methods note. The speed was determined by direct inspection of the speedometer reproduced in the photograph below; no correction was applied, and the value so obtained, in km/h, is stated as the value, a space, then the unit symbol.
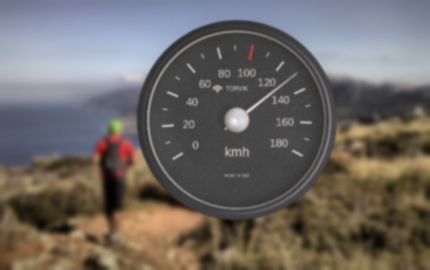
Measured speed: 130 km/h
